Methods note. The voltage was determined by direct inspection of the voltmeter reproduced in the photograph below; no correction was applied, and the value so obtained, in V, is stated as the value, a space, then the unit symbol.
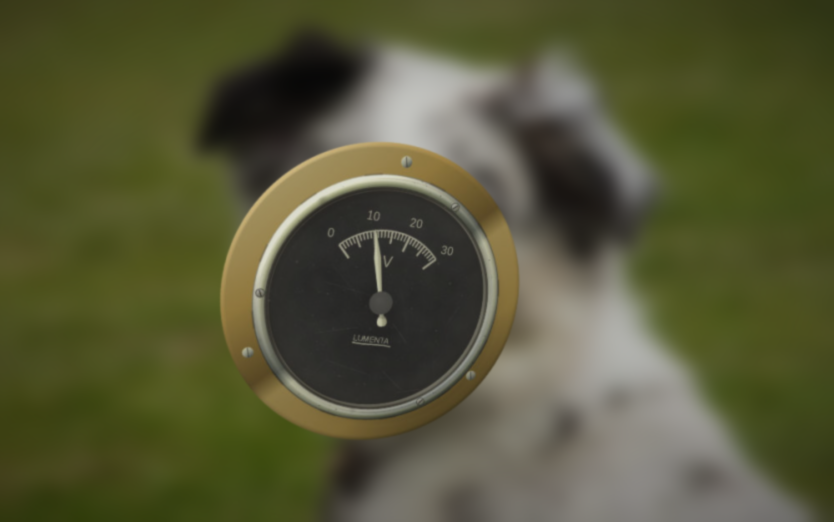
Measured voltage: 10 V
